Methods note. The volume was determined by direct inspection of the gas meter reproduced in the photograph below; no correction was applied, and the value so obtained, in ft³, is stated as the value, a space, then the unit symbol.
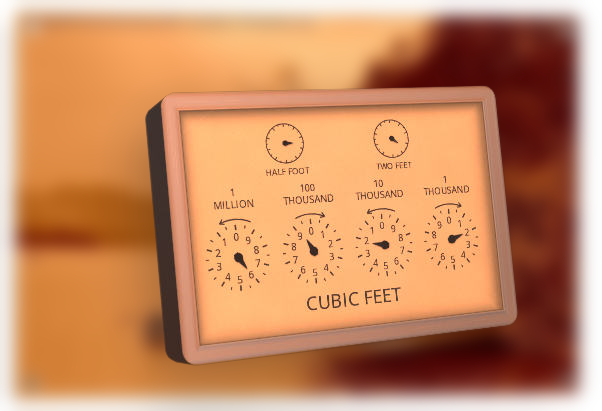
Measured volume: 592200 ft³
